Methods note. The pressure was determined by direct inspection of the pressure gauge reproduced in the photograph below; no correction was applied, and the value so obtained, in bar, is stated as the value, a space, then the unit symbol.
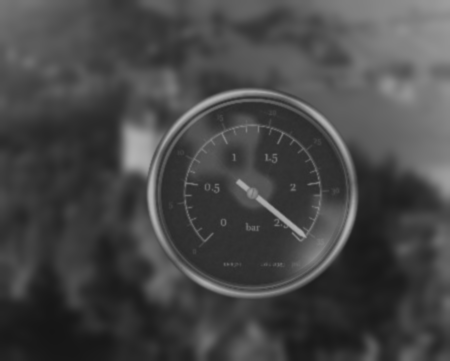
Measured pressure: 2.45 bar
